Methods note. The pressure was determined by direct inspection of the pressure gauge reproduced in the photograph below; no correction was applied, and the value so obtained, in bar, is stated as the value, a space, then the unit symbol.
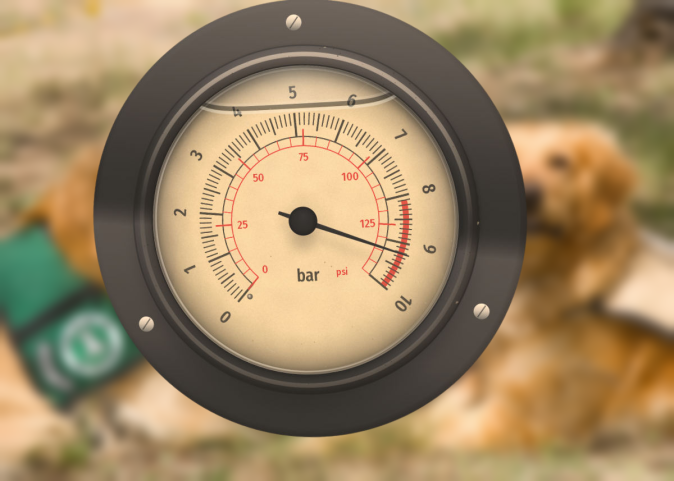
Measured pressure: 9.2 bar
